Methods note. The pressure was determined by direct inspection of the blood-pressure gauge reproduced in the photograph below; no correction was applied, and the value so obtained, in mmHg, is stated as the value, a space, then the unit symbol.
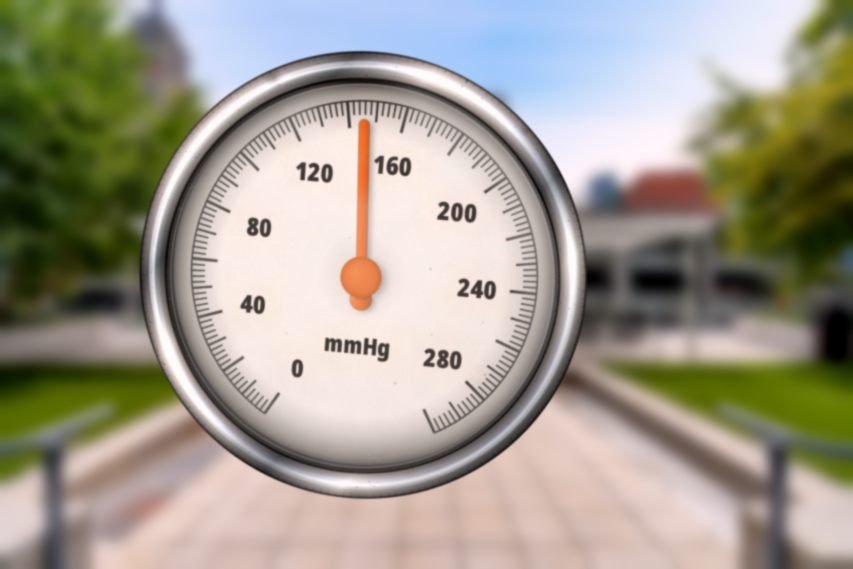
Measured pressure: 146 mmHg
